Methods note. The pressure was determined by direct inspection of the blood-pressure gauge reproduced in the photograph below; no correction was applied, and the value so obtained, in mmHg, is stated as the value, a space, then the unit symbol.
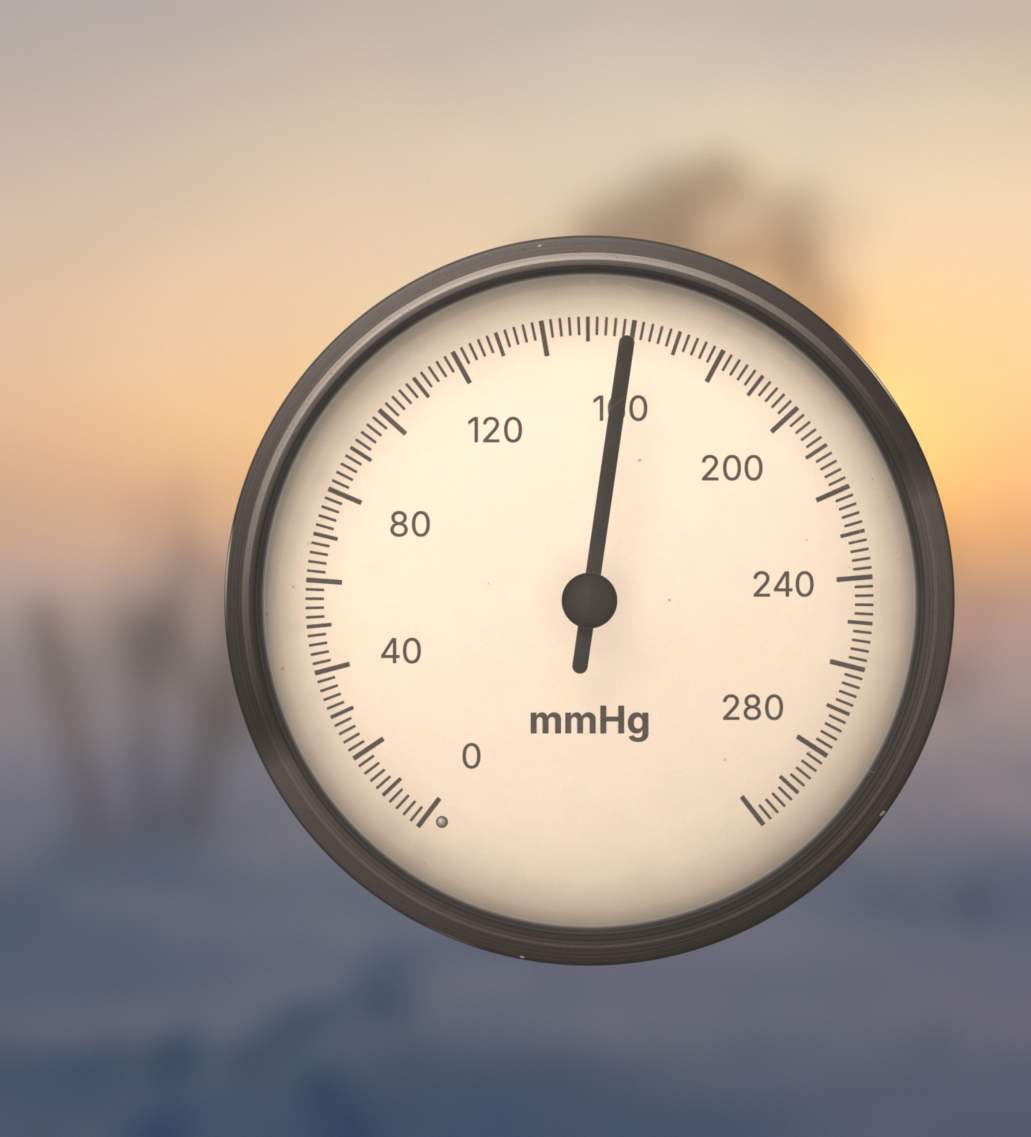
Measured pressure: 159 mmHg
